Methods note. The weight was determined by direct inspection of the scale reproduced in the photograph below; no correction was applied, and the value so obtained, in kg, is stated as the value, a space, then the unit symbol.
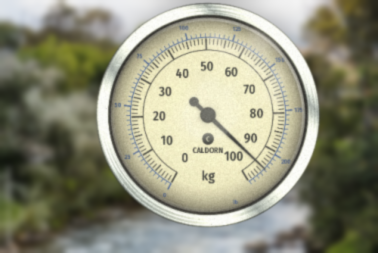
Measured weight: 95 kg
